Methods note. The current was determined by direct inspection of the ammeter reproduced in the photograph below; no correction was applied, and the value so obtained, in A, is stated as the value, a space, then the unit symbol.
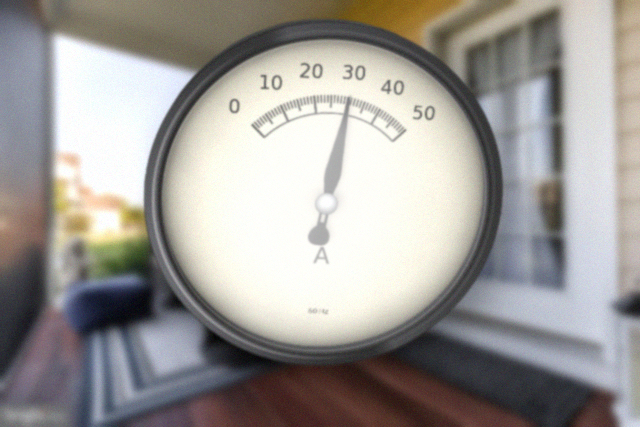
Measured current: 30 A
